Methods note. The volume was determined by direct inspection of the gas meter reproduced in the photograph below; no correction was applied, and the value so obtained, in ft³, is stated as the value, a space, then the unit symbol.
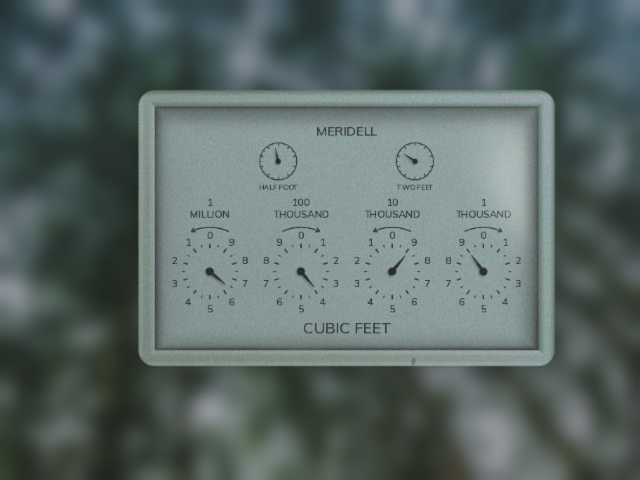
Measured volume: 638900 ft³
